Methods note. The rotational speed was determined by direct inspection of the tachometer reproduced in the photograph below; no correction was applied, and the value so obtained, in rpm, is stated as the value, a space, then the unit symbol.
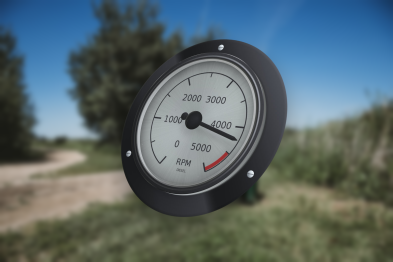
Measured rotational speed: 4250 rpm
